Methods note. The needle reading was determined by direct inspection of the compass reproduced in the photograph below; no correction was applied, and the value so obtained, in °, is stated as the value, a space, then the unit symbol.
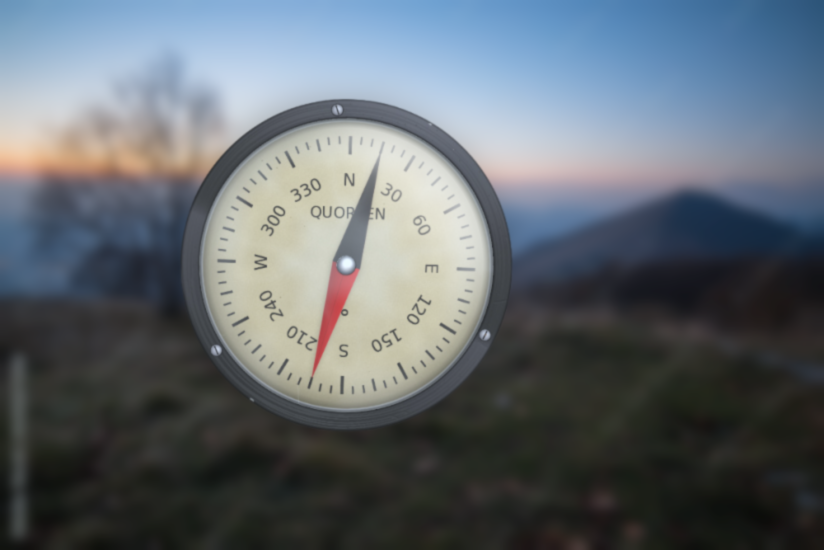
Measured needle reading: 195 °
